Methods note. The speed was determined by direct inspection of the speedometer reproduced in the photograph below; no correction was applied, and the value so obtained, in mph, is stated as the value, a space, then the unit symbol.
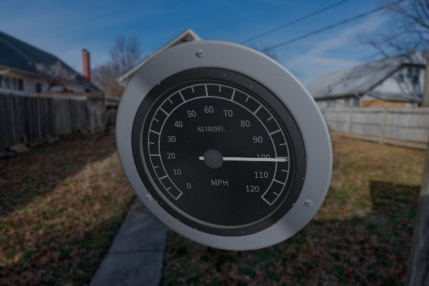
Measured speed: 100 mph
